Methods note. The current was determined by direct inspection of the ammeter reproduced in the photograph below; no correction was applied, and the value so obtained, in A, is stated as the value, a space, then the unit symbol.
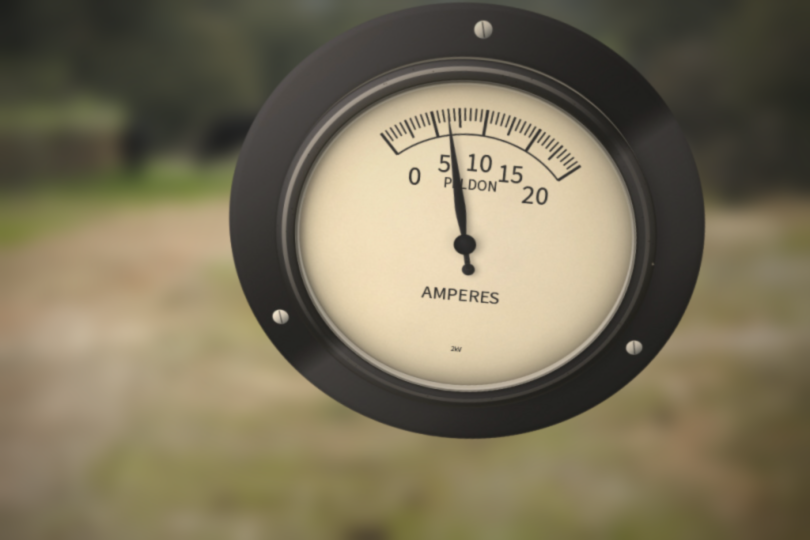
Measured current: 6.5 A
